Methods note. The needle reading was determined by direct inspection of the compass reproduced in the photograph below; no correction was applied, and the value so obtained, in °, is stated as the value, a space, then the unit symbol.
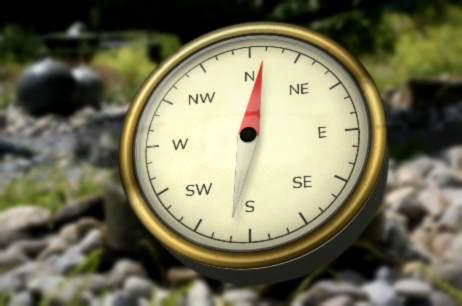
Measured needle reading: 10 °
